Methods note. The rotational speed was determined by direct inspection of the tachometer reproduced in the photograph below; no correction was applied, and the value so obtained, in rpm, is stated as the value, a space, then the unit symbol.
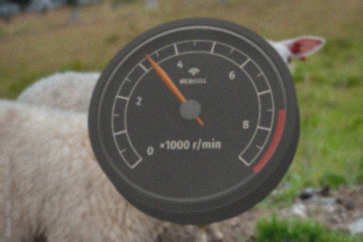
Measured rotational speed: 3250 rpm
